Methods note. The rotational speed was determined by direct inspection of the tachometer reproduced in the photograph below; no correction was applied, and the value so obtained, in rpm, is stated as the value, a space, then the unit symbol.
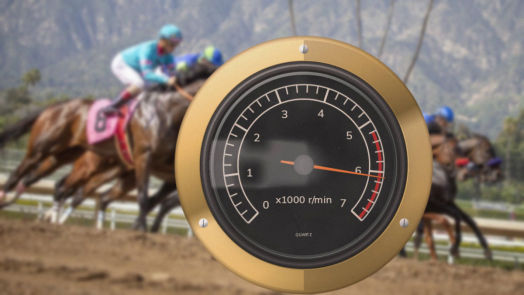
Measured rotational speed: 6100 rpm
